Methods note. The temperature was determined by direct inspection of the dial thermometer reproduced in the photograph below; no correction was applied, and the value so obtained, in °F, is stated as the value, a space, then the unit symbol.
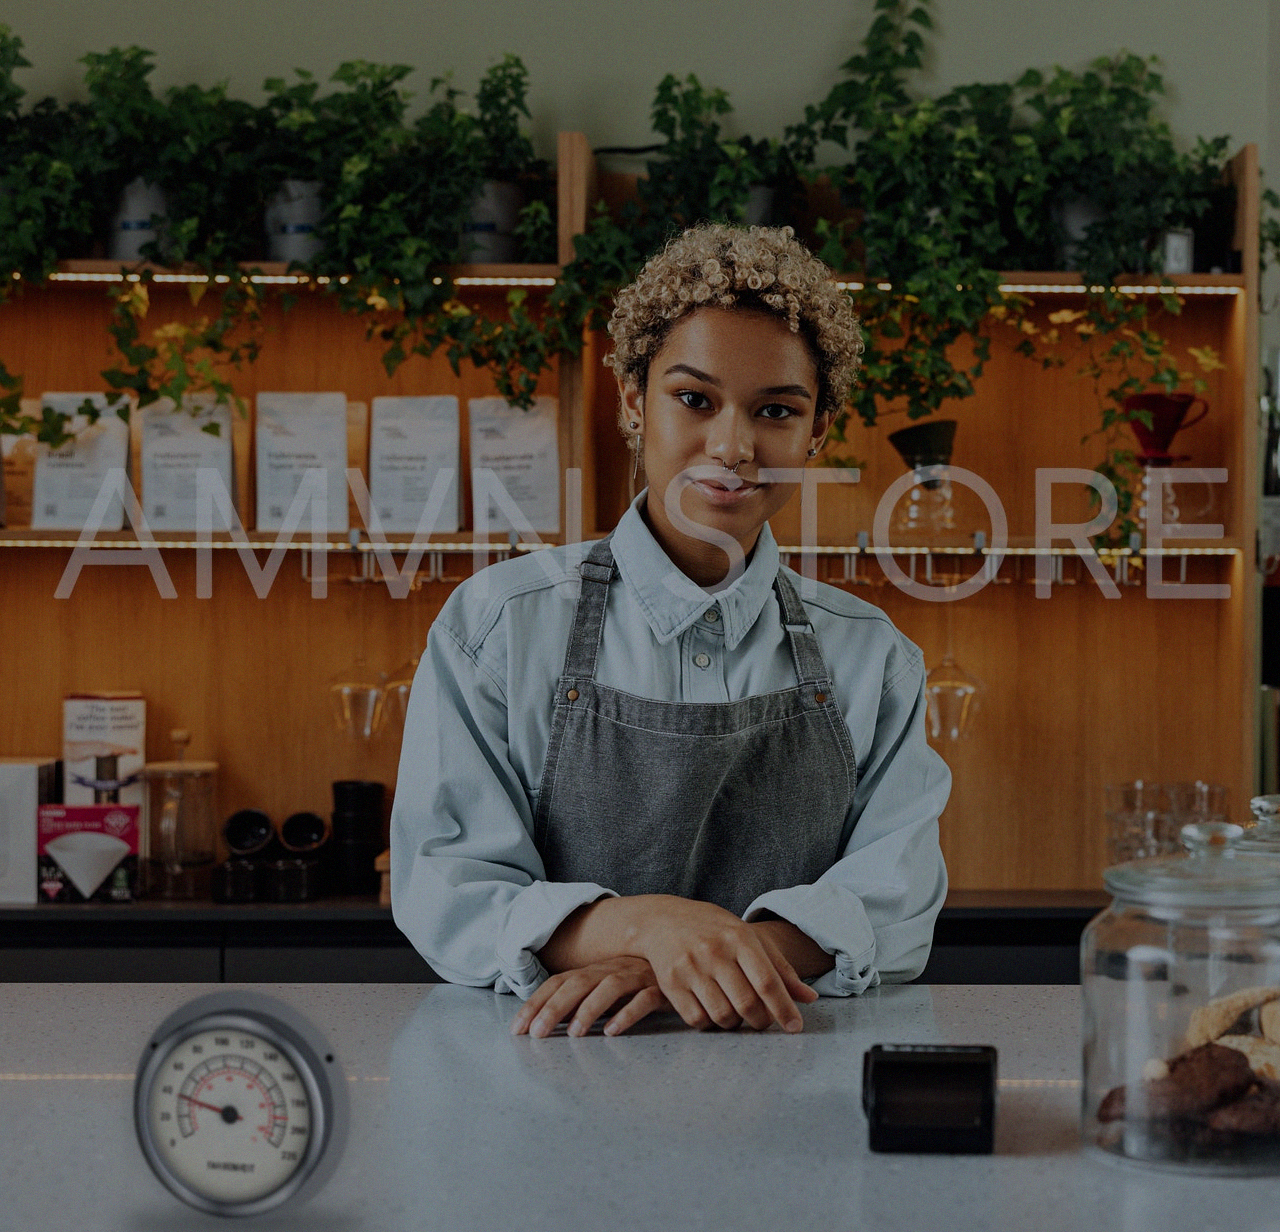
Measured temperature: 40 °F
